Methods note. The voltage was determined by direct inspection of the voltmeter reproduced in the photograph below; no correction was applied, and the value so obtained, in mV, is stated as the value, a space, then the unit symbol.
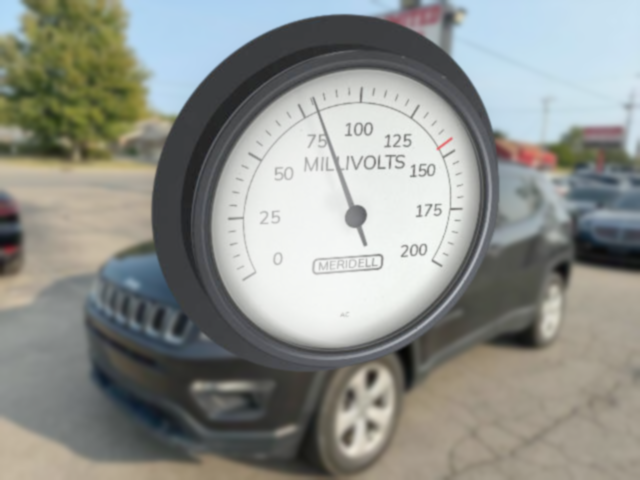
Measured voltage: 80 mV
